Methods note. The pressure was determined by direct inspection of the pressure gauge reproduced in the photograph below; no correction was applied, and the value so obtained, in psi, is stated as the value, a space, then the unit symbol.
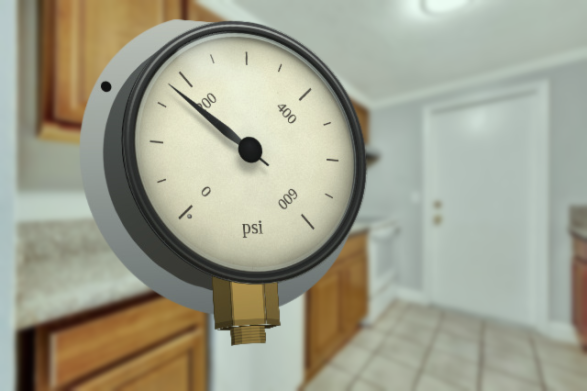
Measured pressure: 175 psi
